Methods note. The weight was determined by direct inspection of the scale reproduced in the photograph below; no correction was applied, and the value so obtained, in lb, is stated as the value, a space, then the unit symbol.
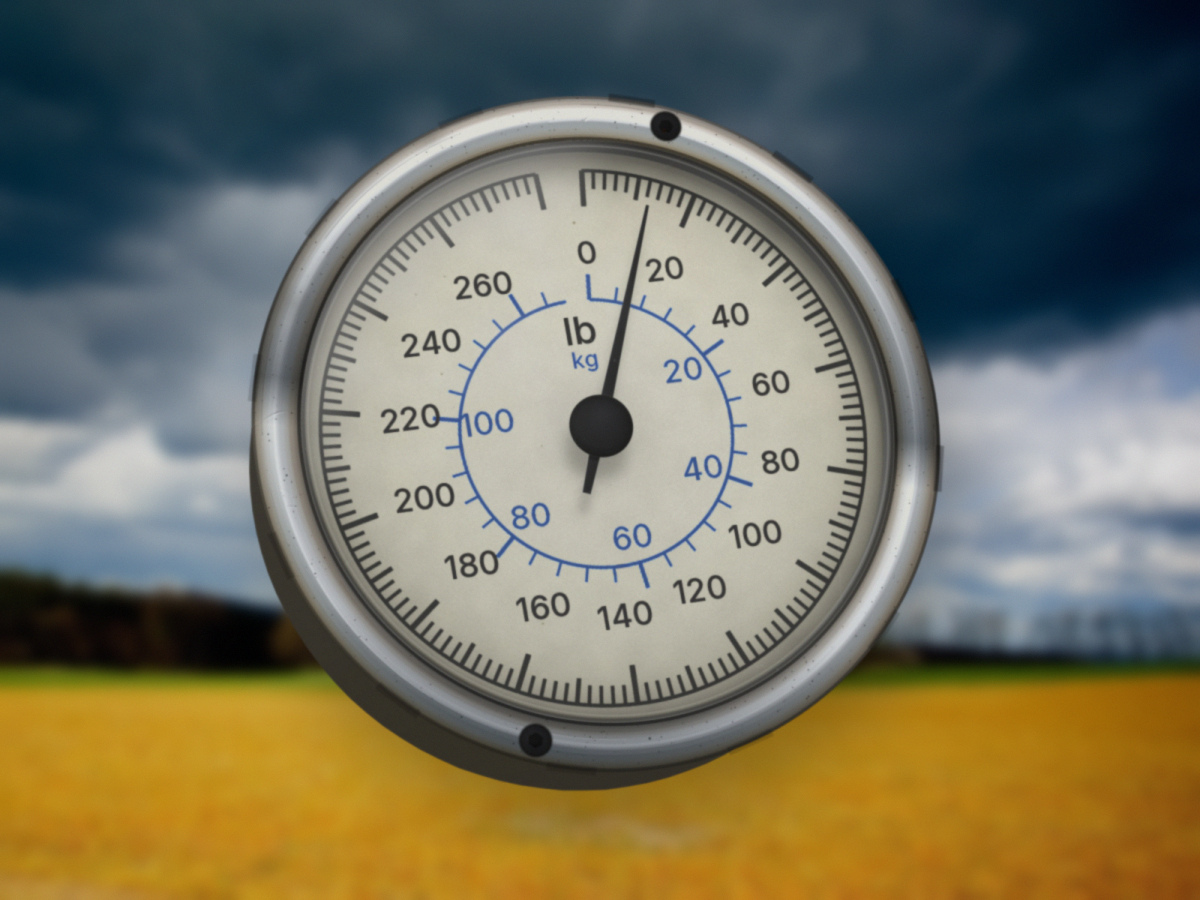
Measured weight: 12 lb
